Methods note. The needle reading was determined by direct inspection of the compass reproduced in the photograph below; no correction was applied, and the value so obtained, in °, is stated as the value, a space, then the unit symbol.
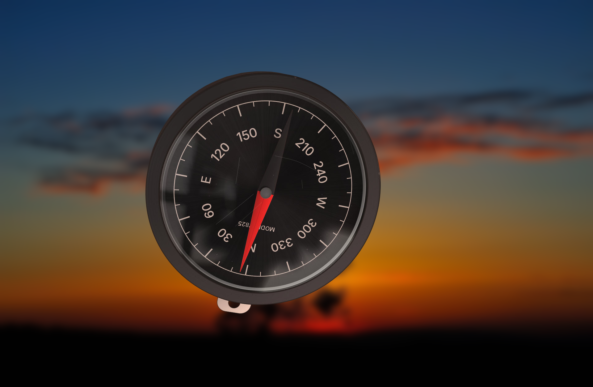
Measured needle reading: 5 °
